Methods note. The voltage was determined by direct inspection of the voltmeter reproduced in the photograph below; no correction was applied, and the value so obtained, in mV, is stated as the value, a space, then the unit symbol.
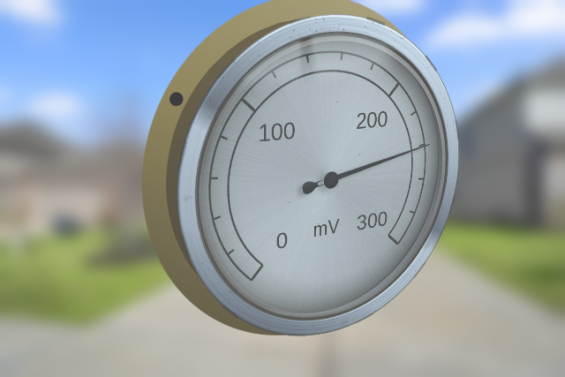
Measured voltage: 240 mV
